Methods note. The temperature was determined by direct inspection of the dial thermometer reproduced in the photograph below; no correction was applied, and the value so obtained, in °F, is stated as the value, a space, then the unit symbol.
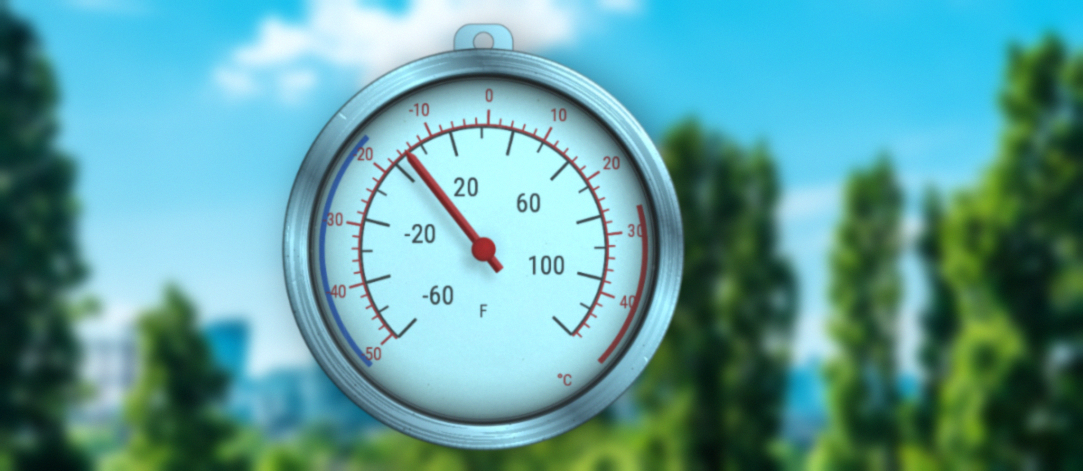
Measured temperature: 5 °F
